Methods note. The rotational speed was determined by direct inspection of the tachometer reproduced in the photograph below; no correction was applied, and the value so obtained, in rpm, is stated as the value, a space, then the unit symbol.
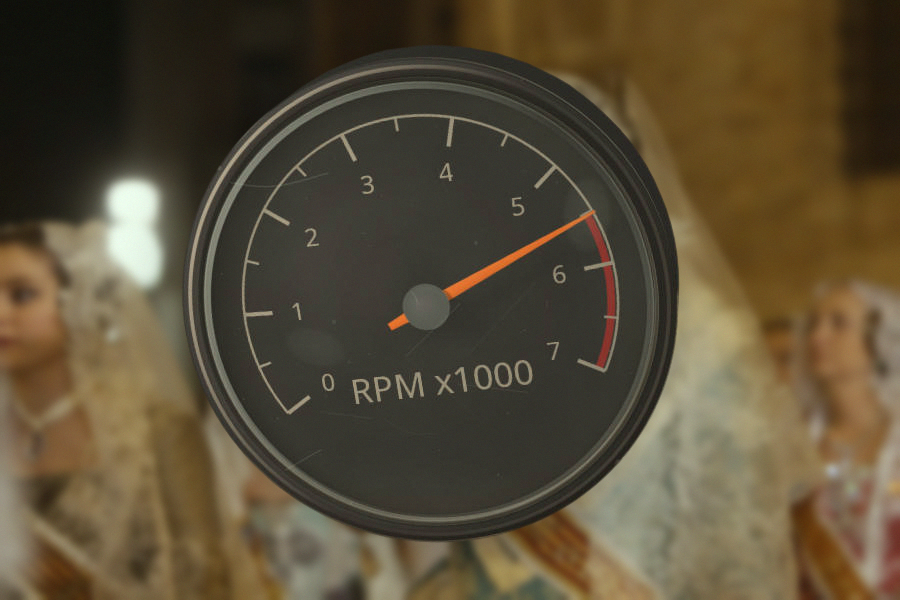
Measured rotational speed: 5500 rpm
